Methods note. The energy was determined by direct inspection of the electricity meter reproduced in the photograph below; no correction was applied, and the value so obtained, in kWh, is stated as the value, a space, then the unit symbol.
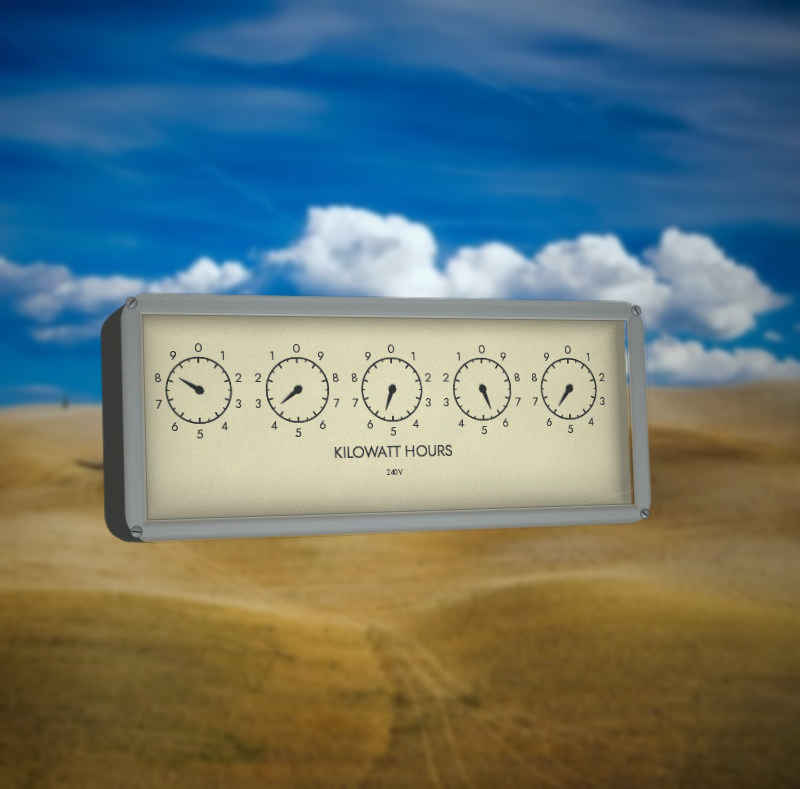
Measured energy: 83556 kWh
